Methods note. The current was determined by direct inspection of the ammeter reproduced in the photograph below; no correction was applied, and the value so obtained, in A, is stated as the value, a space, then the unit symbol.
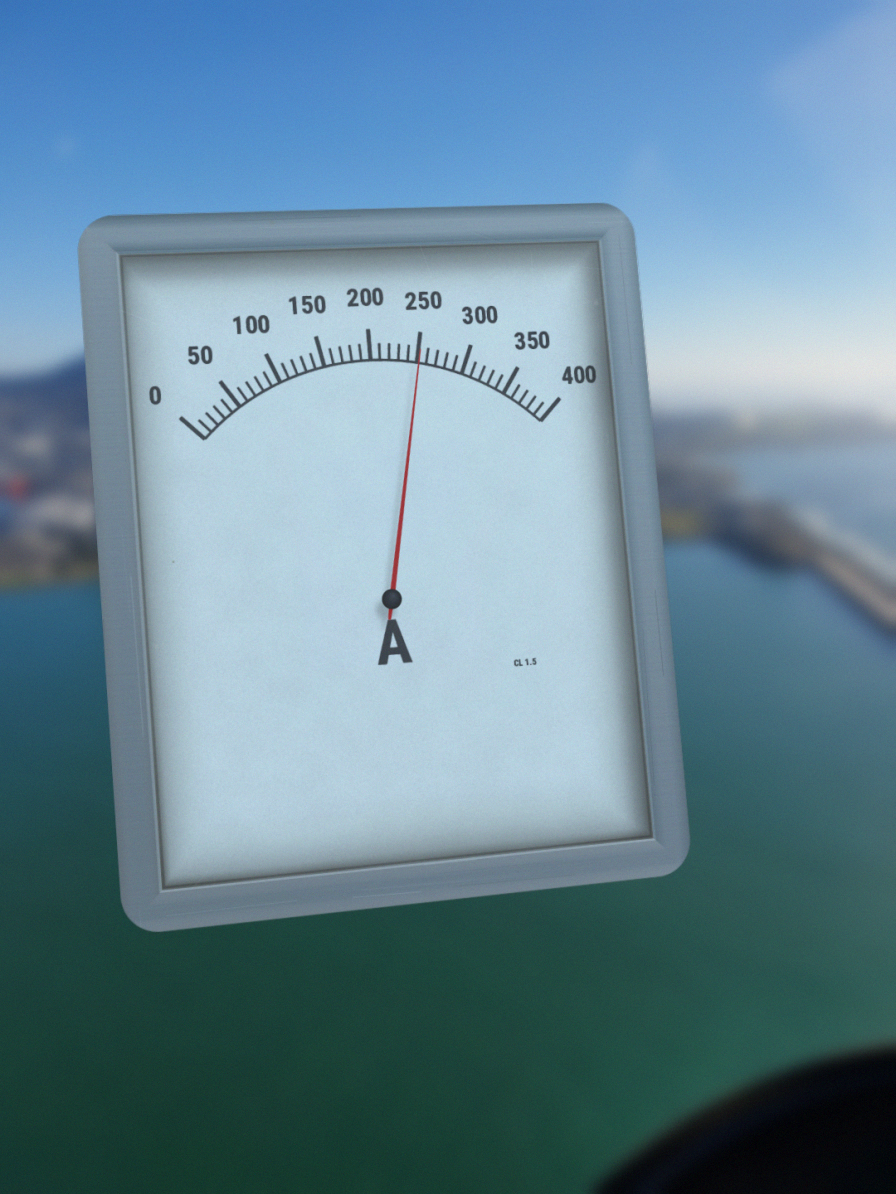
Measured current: 250 A
